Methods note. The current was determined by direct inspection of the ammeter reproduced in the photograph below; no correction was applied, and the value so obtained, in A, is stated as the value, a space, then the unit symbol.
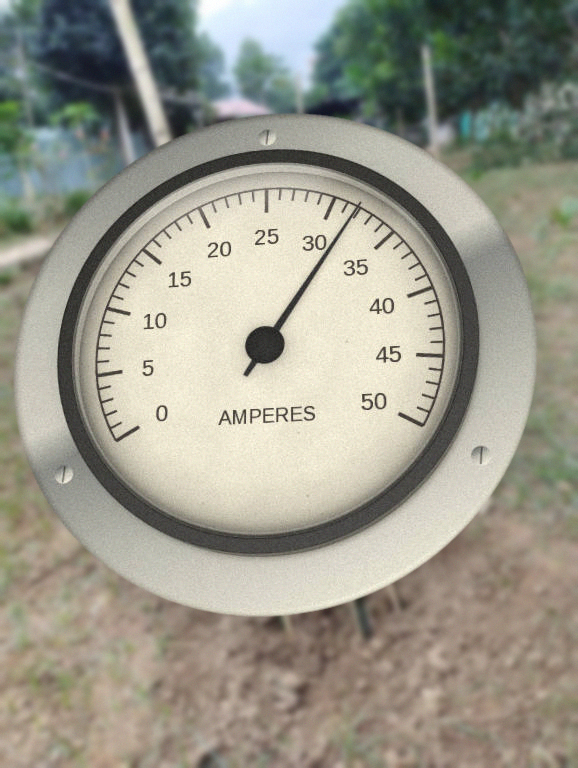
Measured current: 32 A
